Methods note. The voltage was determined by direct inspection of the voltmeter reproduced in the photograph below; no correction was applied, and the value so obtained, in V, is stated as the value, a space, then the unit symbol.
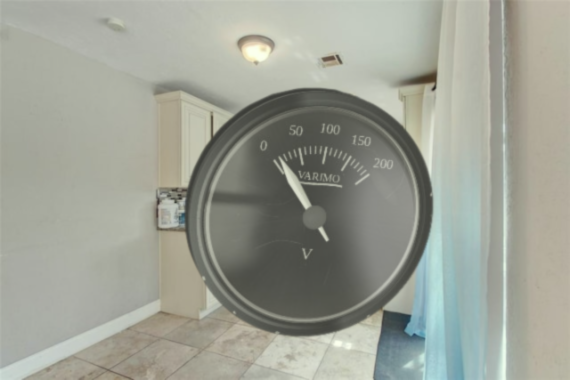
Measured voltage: 10 V
